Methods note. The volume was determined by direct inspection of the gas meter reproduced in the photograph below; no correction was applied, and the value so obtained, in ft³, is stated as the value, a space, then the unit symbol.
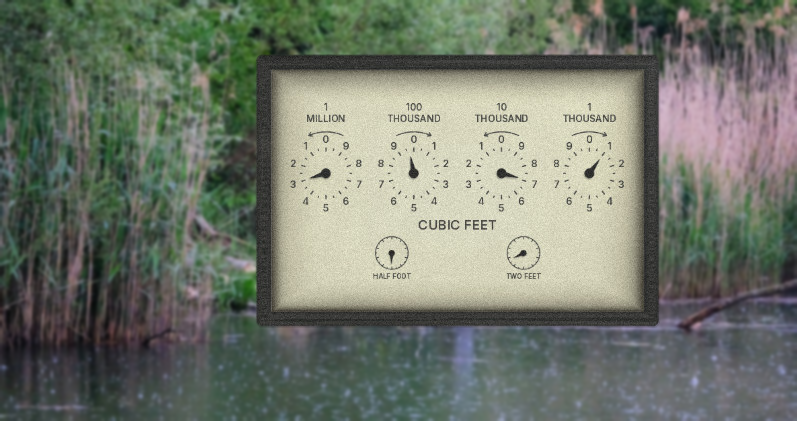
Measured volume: 297100 ft³
